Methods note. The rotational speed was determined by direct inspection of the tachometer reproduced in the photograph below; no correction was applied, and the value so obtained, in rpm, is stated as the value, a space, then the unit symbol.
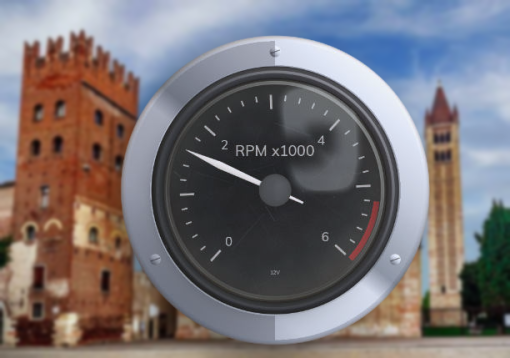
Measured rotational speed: 1600 rpm
